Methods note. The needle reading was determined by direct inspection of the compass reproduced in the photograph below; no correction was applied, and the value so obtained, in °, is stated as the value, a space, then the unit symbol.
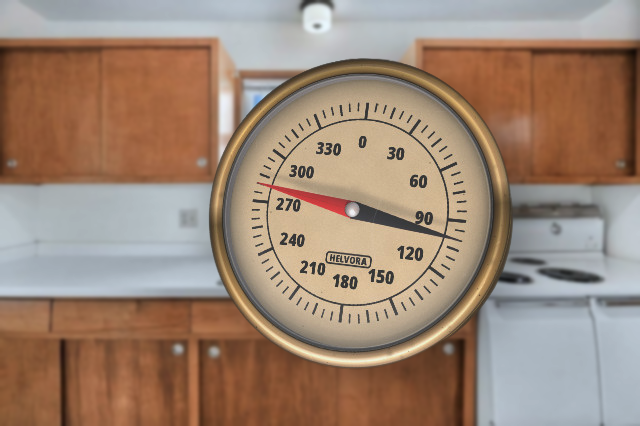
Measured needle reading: 280 °
